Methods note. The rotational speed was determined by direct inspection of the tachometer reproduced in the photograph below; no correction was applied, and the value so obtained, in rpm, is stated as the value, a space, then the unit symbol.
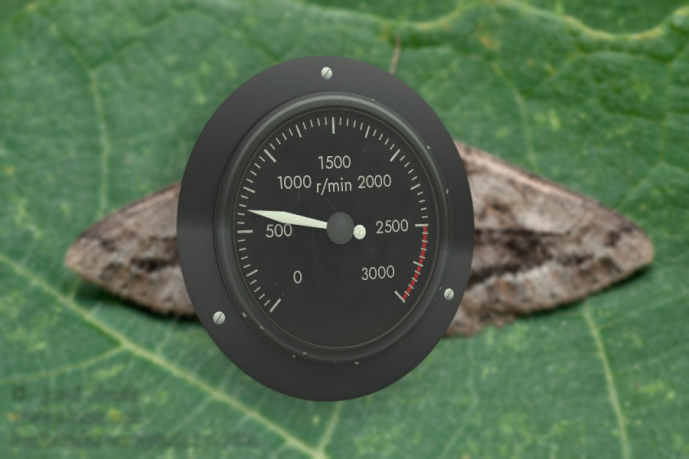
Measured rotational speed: 625 rpm
